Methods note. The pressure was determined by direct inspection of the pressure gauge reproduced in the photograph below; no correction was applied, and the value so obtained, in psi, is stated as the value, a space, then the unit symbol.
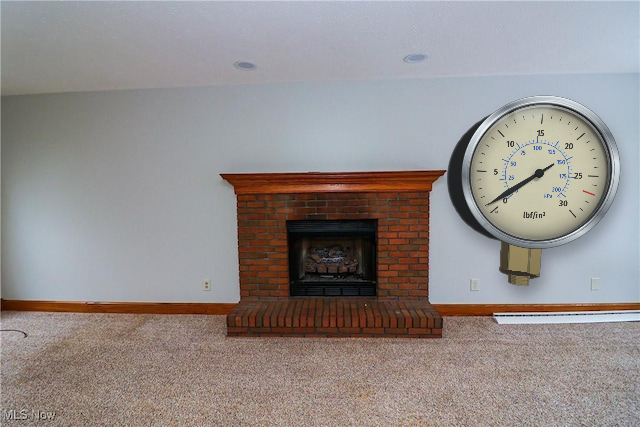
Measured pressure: 1 psi
